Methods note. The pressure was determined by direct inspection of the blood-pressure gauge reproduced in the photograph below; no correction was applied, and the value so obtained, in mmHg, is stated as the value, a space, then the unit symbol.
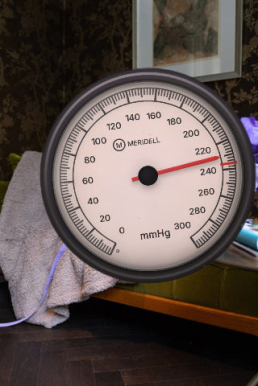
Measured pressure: 230 mmHg
